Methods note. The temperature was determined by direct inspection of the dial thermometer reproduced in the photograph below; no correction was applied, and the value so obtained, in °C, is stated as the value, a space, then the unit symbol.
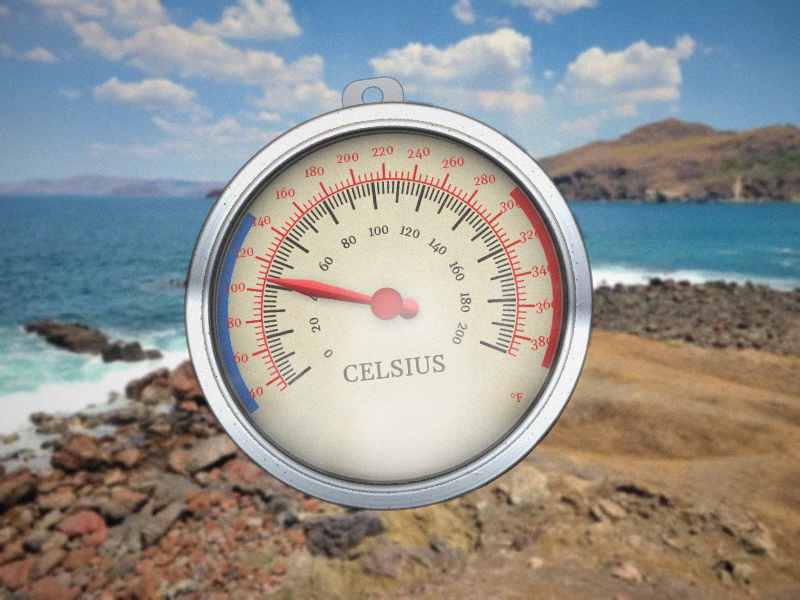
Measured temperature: 42 °C
